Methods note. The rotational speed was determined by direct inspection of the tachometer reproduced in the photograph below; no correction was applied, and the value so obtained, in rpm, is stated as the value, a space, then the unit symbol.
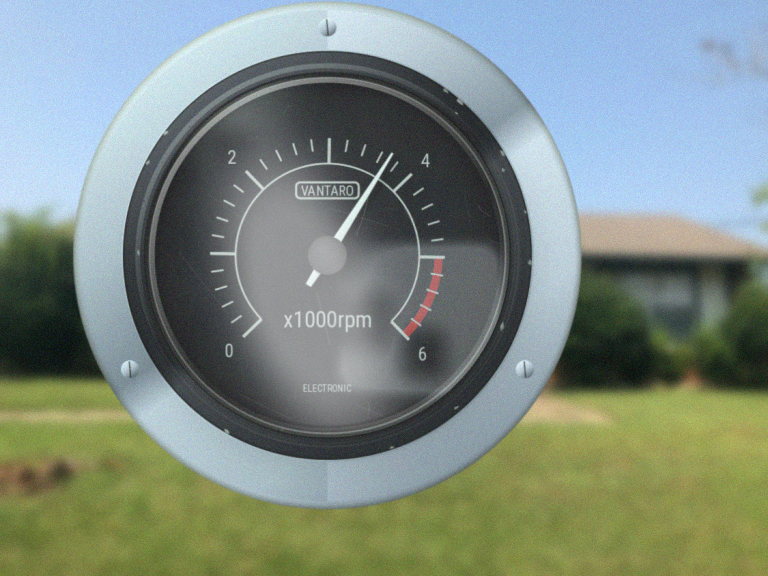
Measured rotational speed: 3700 rpm
